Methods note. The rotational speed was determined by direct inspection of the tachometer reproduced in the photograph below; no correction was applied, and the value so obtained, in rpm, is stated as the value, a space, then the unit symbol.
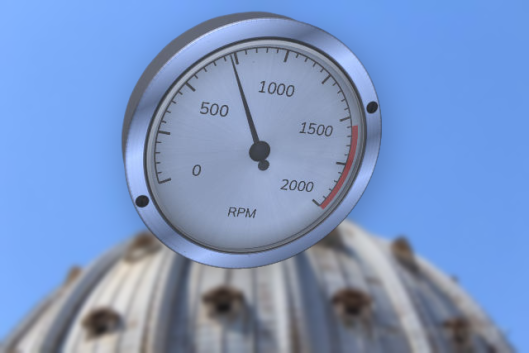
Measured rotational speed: 725 rpm
